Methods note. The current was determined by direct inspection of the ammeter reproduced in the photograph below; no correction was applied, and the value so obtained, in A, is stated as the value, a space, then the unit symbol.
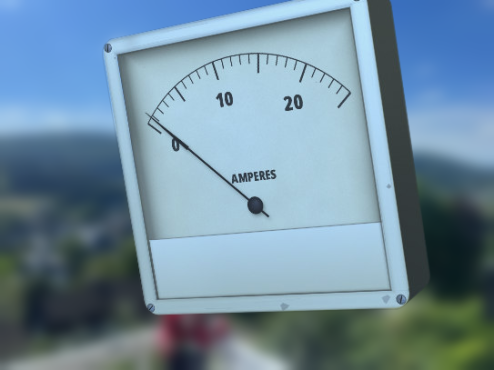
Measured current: 1 A
